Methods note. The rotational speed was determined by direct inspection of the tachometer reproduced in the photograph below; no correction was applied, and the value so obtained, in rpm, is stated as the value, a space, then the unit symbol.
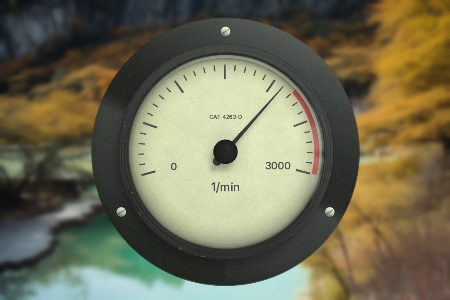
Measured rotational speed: 2100 rpm
